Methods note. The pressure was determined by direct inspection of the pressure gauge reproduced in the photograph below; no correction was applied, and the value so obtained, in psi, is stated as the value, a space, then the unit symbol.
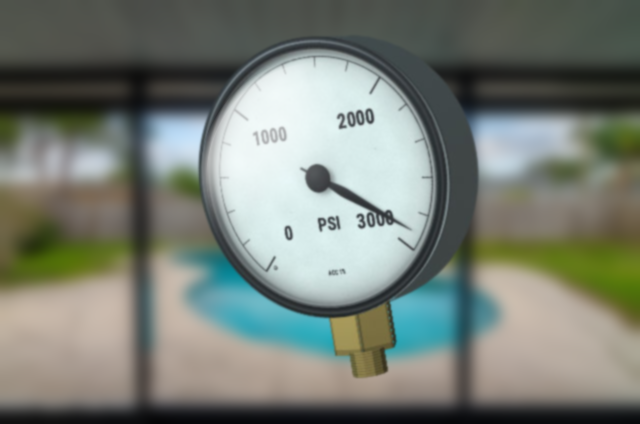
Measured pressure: 2900 psi
